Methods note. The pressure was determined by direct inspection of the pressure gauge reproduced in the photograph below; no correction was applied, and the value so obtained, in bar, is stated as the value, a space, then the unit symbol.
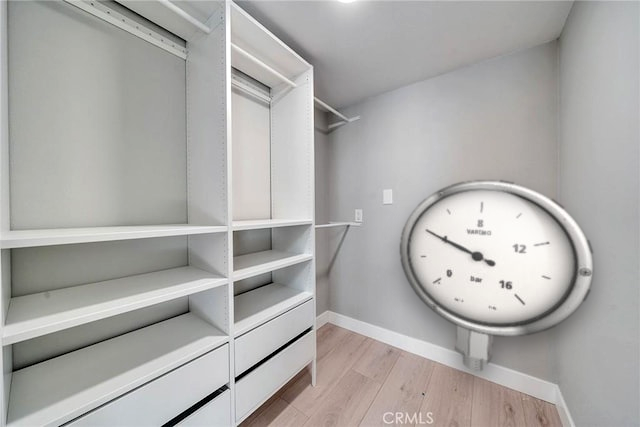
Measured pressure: 4 bar
